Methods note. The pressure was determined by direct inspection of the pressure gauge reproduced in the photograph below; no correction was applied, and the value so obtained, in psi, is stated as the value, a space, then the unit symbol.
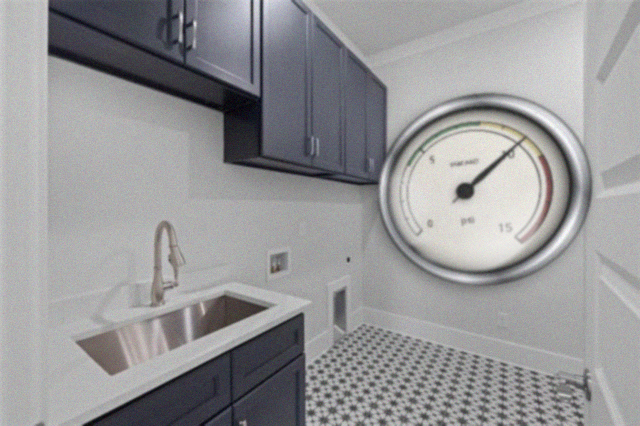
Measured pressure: 10 psi
